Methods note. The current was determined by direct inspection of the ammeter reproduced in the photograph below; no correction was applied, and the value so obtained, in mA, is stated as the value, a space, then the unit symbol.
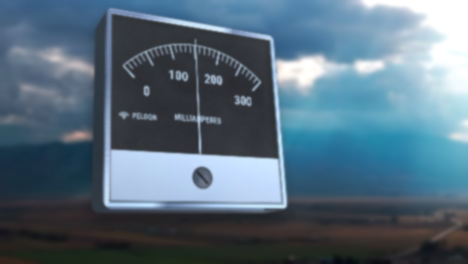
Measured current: 150 mA
